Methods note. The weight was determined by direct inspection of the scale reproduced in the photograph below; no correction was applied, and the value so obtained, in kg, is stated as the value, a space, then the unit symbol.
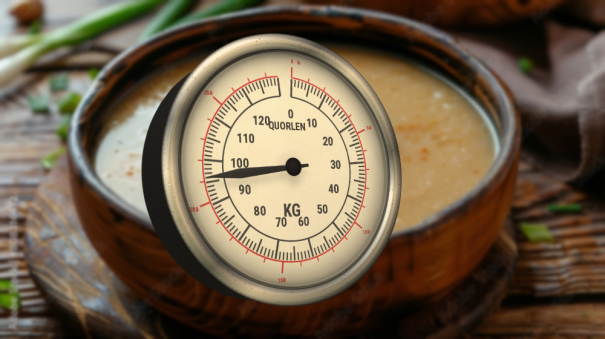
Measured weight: 96 kg
